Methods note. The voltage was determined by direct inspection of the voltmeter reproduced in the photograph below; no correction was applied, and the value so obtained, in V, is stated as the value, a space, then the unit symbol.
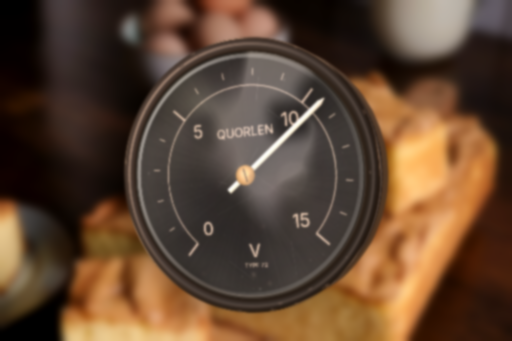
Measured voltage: 10.5 V
